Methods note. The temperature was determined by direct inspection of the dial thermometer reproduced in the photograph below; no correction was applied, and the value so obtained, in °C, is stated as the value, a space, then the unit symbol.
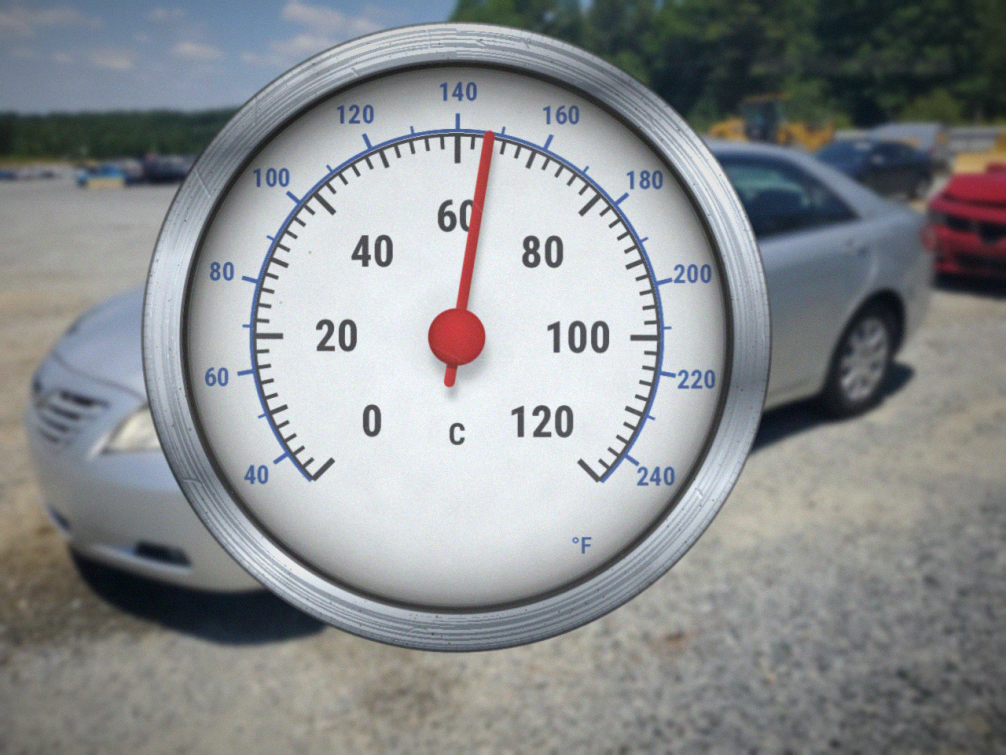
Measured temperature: 64 °C
